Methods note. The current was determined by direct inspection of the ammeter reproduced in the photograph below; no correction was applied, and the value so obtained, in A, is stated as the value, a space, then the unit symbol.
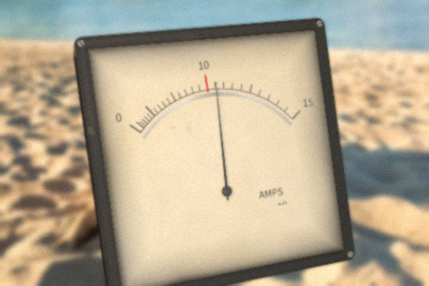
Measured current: 10.5 A
